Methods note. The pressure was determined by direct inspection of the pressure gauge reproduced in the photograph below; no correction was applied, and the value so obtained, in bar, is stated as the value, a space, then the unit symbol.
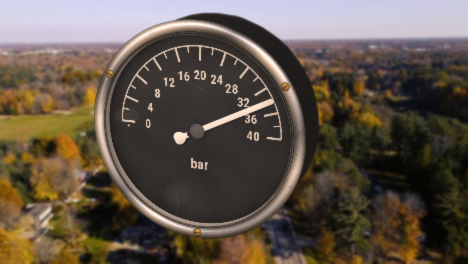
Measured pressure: 34 bar
